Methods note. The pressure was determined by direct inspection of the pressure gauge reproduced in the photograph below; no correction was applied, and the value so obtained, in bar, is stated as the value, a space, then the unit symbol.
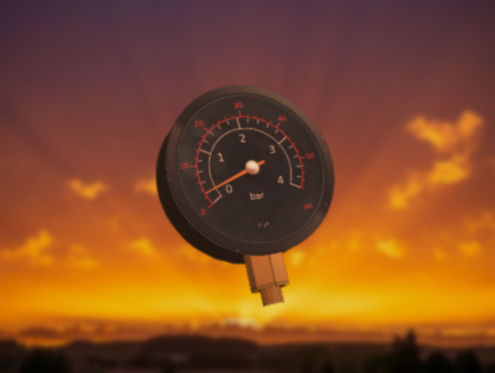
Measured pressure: 0.2 bar
